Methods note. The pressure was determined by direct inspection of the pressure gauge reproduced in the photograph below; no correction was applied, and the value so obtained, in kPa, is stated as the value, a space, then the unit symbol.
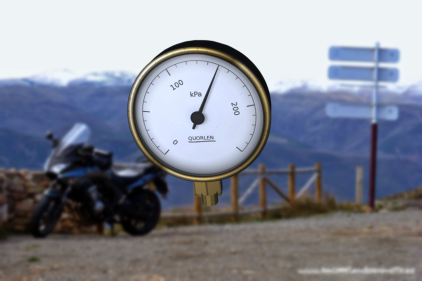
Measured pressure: 150 kPa
